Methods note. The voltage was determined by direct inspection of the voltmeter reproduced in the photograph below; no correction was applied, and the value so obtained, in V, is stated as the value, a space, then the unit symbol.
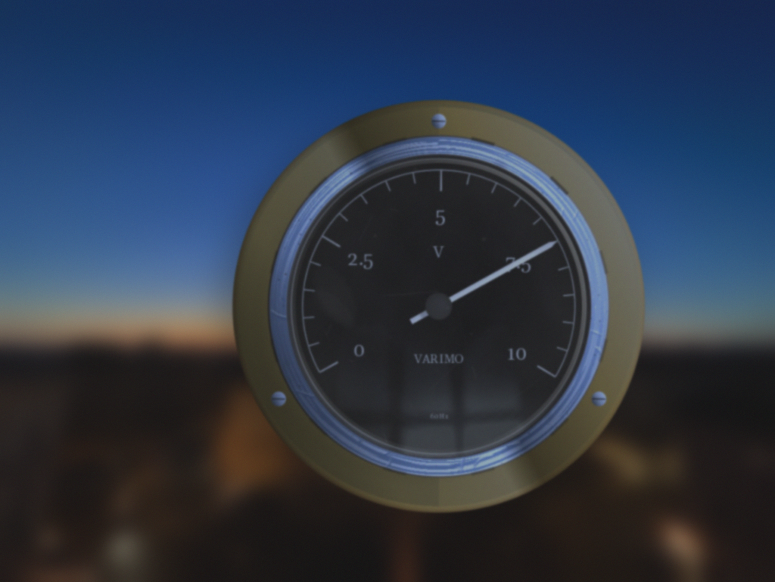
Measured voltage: 7.5 V
